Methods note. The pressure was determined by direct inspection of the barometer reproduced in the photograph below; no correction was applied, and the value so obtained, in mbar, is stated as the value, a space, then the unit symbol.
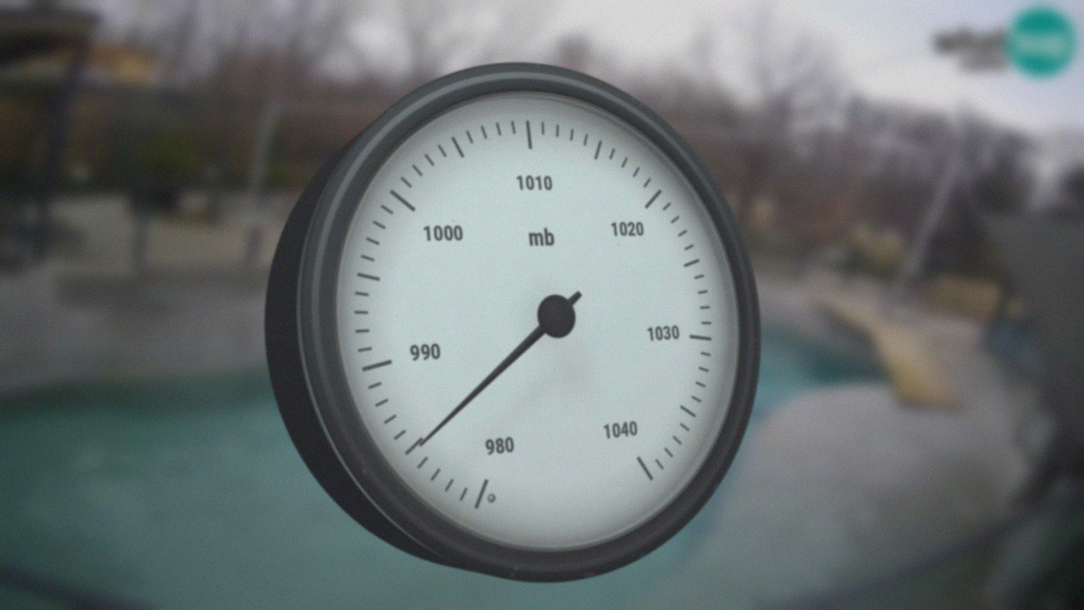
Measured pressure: 985 mbar
